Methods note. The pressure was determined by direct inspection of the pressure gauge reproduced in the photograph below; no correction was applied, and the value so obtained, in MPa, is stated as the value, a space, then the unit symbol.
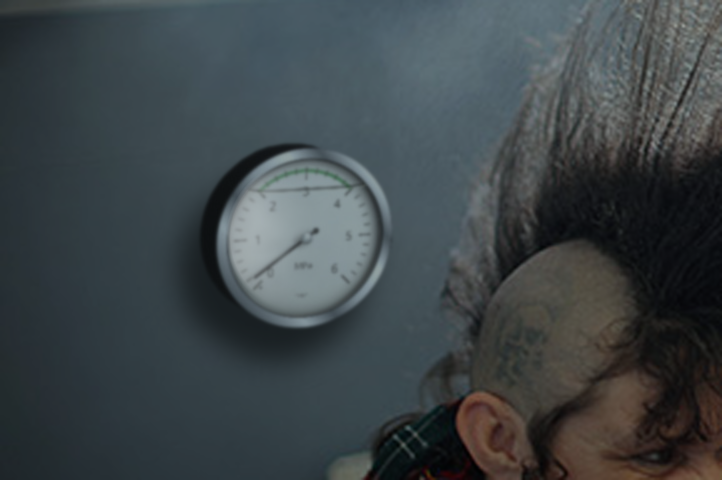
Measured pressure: 0.2 MPa
